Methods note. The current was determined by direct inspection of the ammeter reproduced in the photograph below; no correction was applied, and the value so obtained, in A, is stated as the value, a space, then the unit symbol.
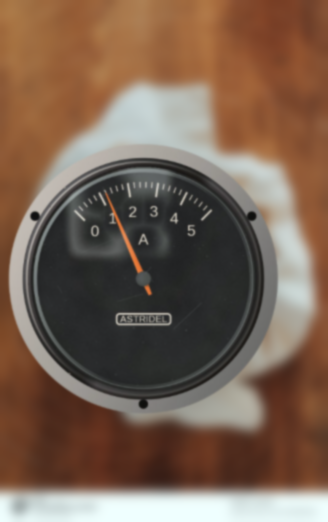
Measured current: 1.2 A
